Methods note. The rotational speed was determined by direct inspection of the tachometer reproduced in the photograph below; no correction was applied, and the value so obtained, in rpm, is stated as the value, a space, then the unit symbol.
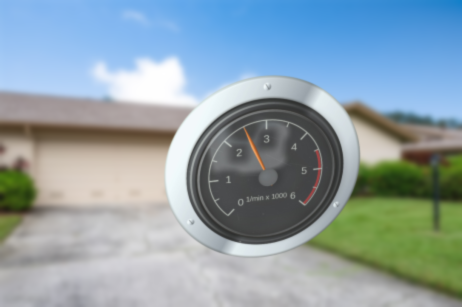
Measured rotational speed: 2500 rpm
